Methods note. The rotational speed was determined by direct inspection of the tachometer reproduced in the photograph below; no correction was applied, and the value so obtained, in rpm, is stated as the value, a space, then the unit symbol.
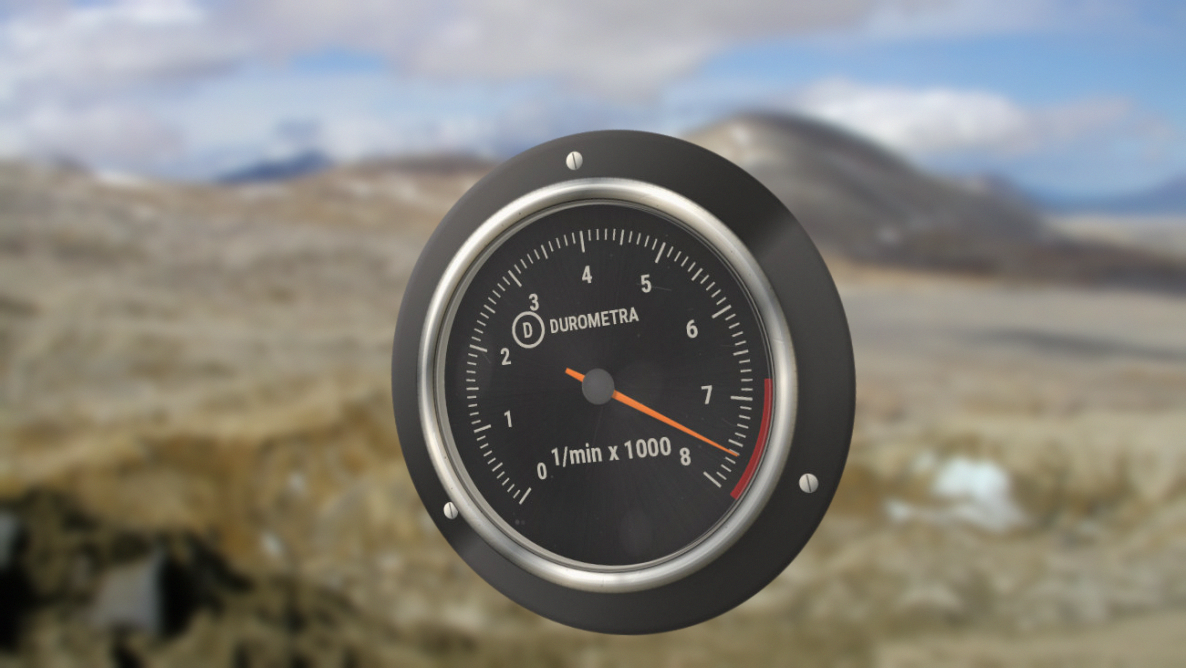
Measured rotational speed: 7600 rpm
